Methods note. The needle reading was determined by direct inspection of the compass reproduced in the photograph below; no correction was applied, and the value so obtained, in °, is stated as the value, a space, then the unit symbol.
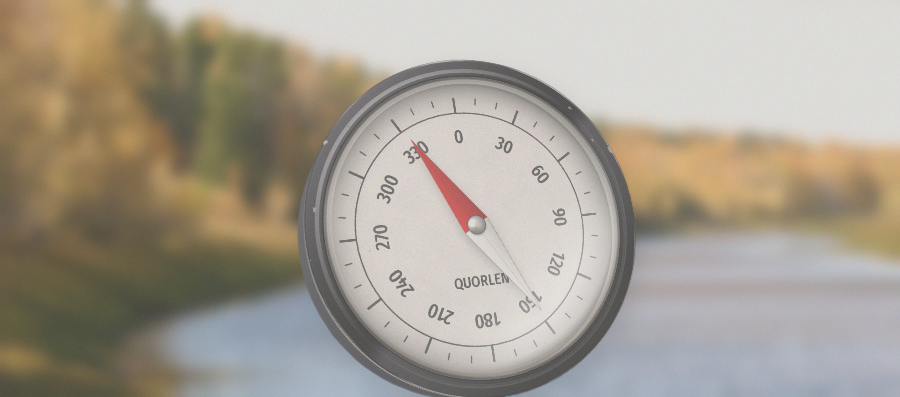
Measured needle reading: 330 °
